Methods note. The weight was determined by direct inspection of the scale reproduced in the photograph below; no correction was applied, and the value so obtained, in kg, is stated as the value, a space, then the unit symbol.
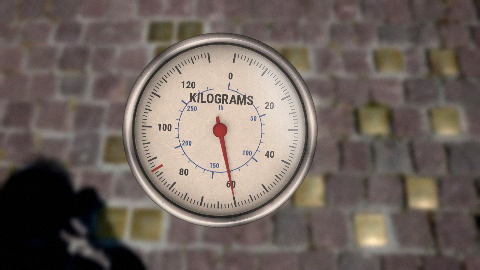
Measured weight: 60 kg
